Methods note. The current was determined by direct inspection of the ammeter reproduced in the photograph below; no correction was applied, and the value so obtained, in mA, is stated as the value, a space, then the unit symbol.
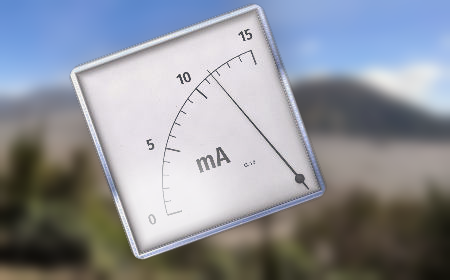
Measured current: 11.5 mA
